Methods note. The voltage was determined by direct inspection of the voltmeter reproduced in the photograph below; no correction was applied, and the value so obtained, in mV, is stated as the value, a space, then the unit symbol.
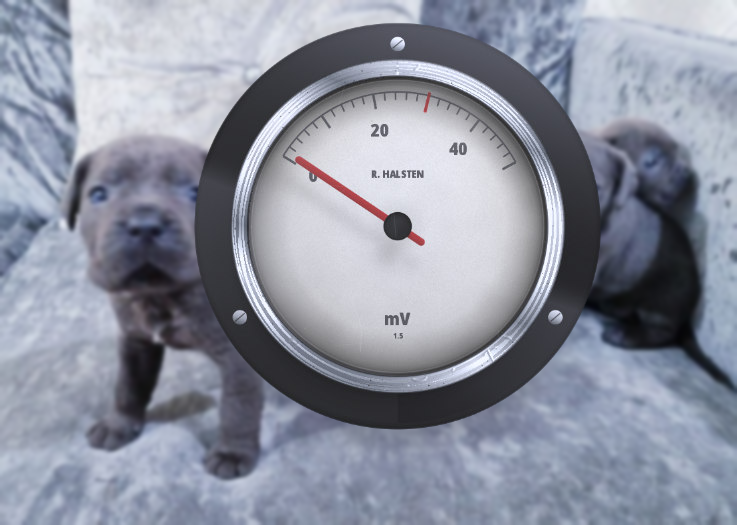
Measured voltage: 1 mV
